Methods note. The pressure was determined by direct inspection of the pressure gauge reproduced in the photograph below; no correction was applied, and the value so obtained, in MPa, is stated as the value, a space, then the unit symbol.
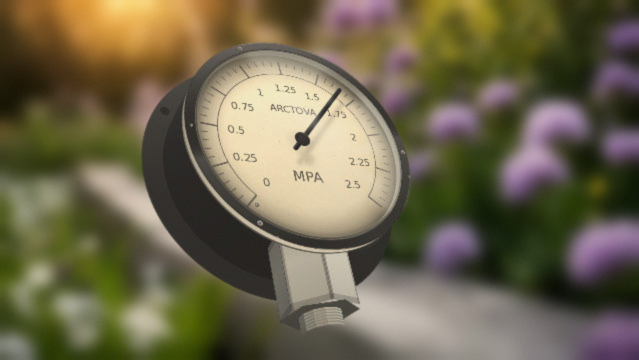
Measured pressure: 1.65 MPa
